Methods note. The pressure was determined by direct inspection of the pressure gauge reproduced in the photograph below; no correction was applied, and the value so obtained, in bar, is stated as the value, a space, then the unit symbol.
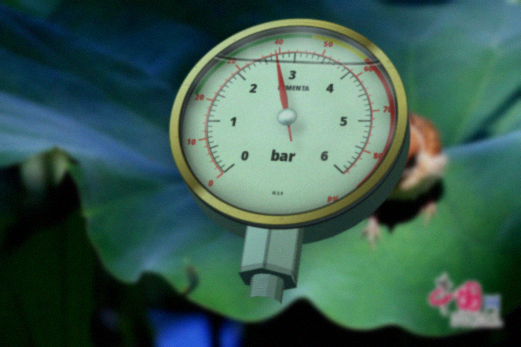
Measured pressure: 2.7 bar
